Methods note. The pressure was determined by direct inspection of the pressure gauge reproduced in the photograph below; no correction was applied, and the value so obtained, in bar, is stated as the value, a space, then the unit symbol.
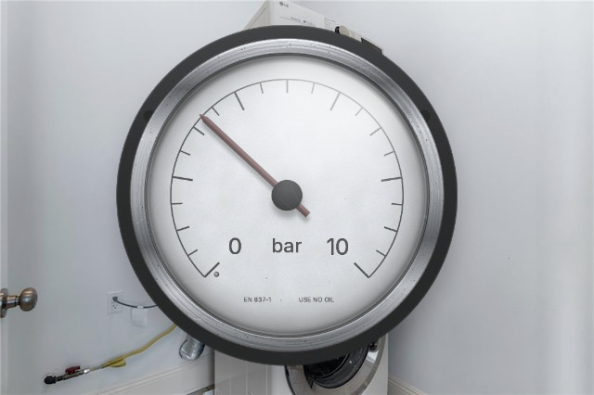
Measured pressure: 3.25 bar
